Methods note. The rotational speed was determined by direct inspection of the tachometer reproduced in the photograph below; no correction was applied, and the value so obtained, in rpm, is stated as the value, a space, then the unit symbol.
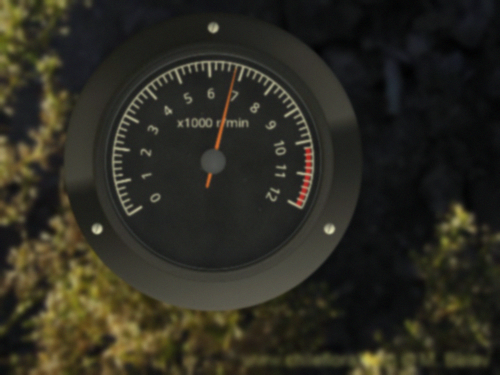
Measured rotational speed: 6800 rpm
